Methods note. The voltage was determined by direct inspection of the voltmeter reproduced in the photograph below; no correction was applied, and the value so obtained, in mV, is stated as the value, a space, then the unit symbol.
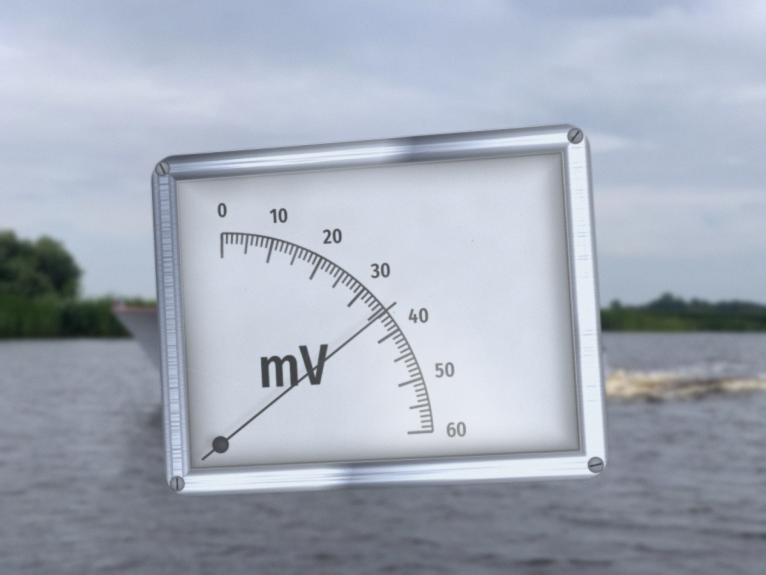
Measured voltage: 36 mV
